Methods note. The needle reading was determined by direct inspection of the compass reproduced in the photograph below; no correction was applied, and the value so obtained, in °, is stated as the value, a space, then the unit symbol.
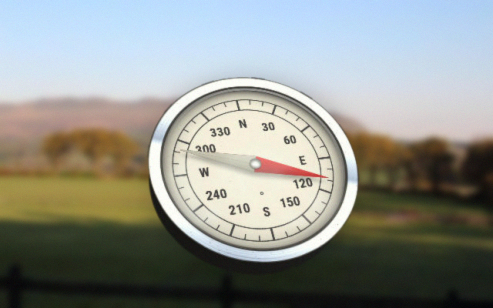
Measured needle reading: 110 °
